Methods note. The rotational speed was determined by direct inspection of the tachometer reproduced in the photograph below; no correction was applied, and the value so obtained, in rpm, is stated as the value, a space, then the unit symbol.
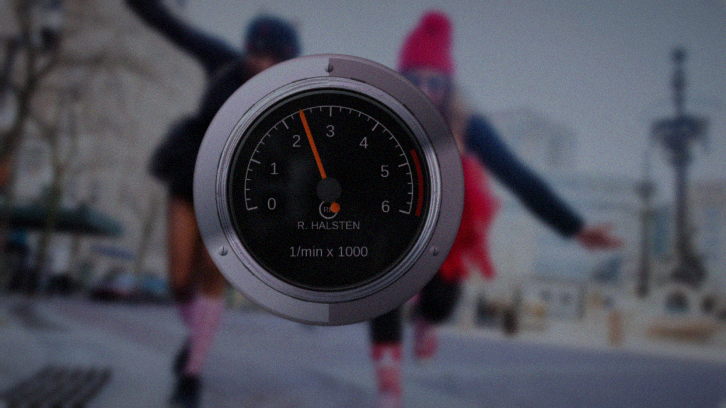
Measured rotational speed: 2400 rpm
